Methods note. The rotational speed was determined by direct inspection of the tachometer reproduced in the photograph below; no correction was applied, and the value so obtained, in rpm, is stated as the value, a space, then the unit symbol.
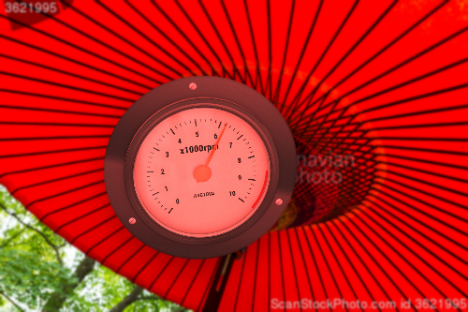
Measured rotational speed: 6200 rpm
